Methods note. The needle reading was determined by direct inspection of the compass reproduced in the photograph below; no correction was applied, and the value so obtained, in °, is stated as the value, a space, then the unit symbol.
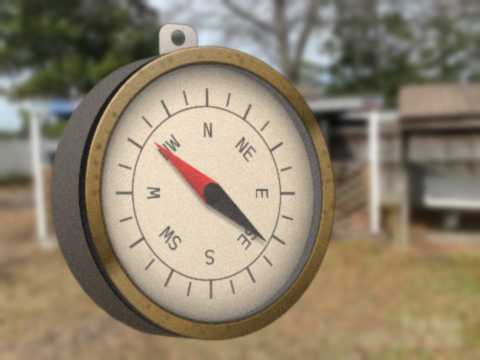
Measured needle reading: 307.5 °
